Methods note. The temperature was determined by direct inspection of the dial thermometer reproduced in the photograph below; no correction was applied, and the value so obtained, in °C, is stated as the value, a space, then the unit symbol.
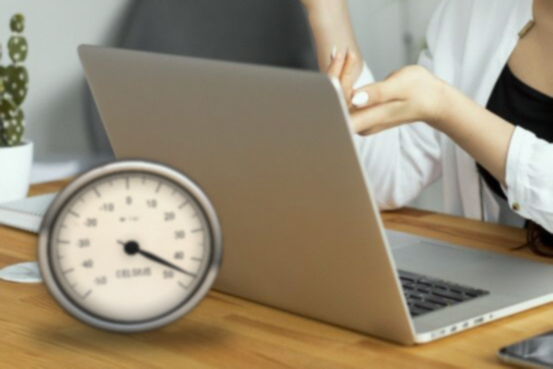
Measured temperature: 45 °C
